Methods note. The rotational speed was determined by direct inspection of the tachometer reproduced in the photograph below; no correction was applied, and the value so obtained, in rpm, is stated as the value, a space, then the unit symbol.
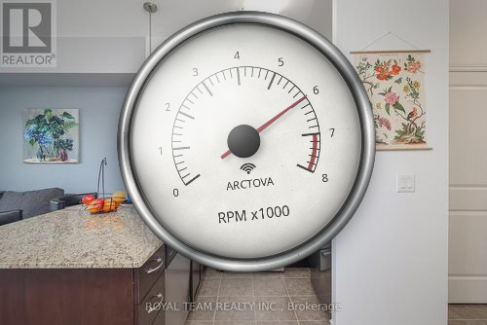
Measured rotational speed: 6000 rpm
